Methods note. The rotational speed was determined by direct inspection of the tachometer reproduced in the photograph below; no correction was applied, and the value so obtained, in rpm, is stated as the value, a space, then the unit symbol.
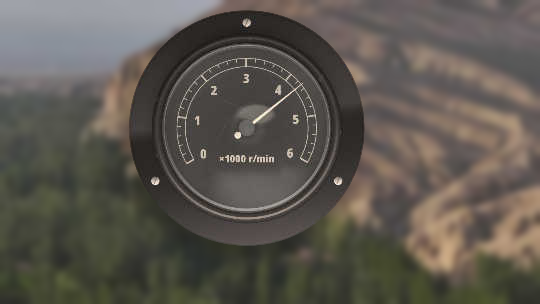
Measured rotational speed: 4300 rpm
